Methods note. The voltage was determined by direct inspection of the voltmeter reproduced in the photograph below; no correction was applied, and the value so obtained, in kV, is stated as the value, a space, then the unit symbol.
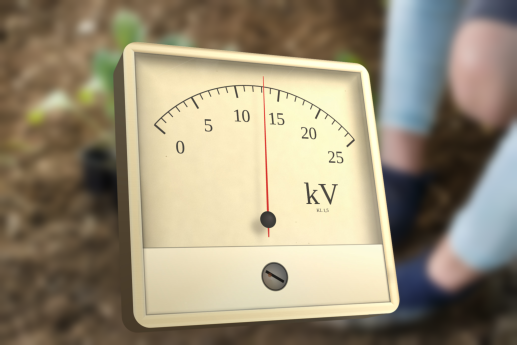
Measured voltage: 13 kV
